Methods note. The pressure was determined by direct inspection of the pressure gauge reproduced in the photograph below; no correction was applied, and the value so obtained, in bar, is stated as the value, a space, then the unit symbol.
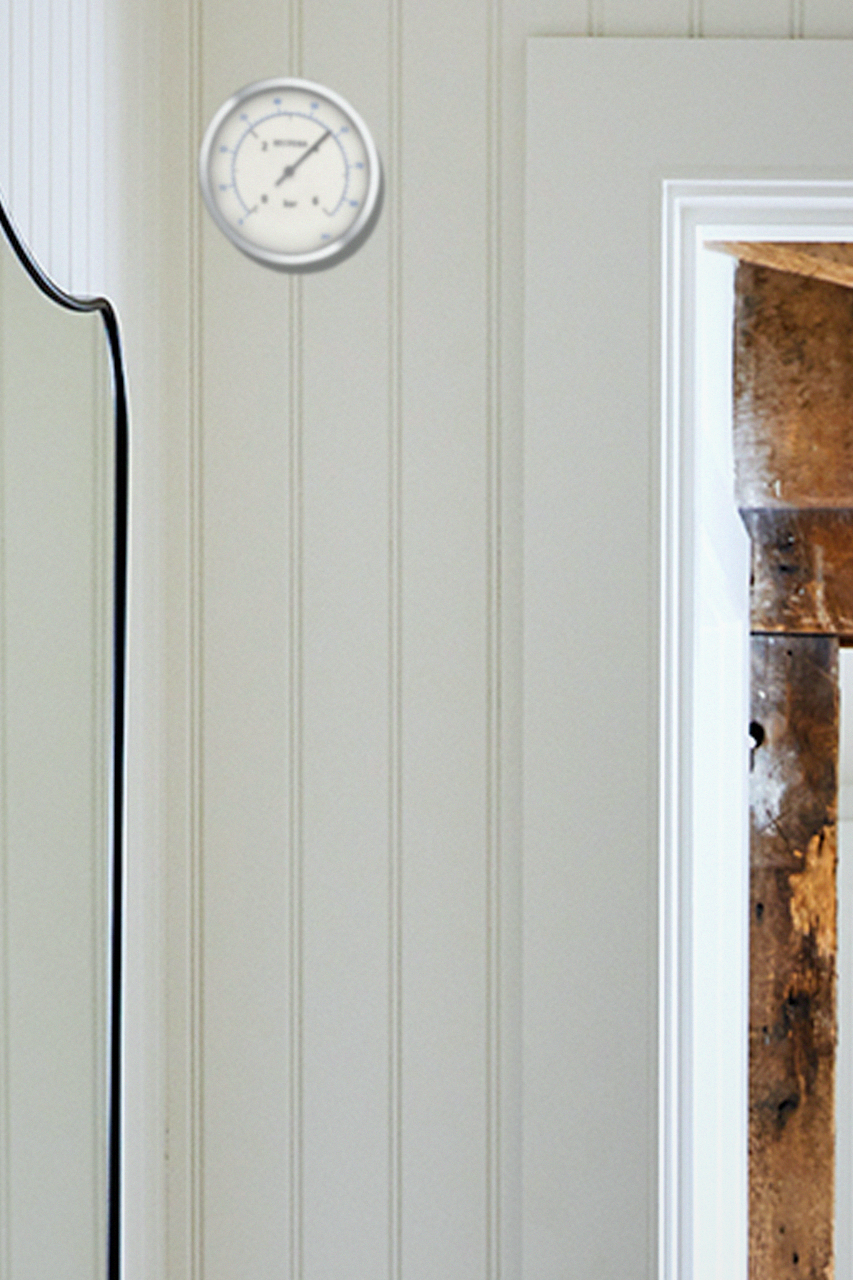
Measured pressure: 4 bar
